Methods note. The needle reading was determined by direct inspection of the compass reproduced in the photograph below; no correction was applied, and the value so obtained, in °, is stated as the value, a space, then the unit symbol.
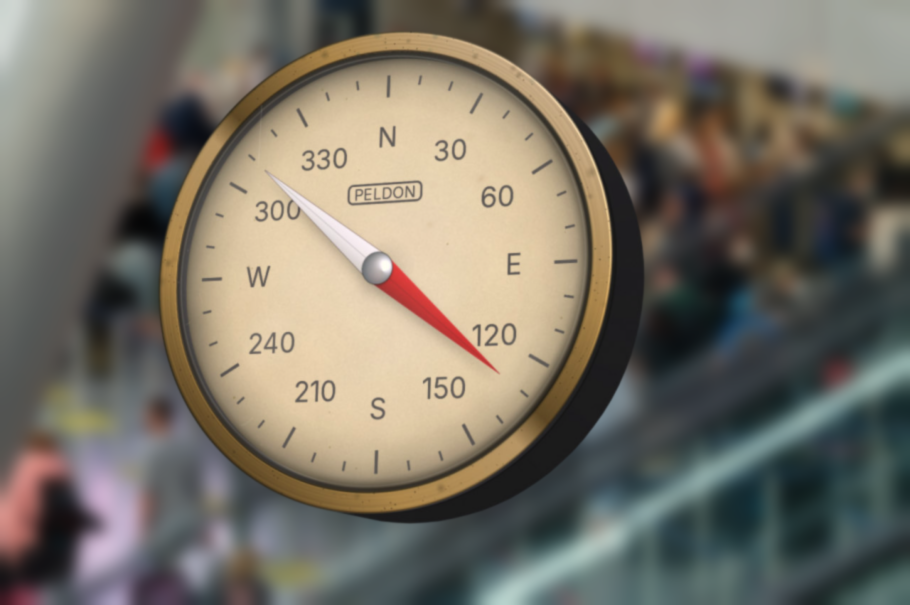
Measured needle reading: 130 °
